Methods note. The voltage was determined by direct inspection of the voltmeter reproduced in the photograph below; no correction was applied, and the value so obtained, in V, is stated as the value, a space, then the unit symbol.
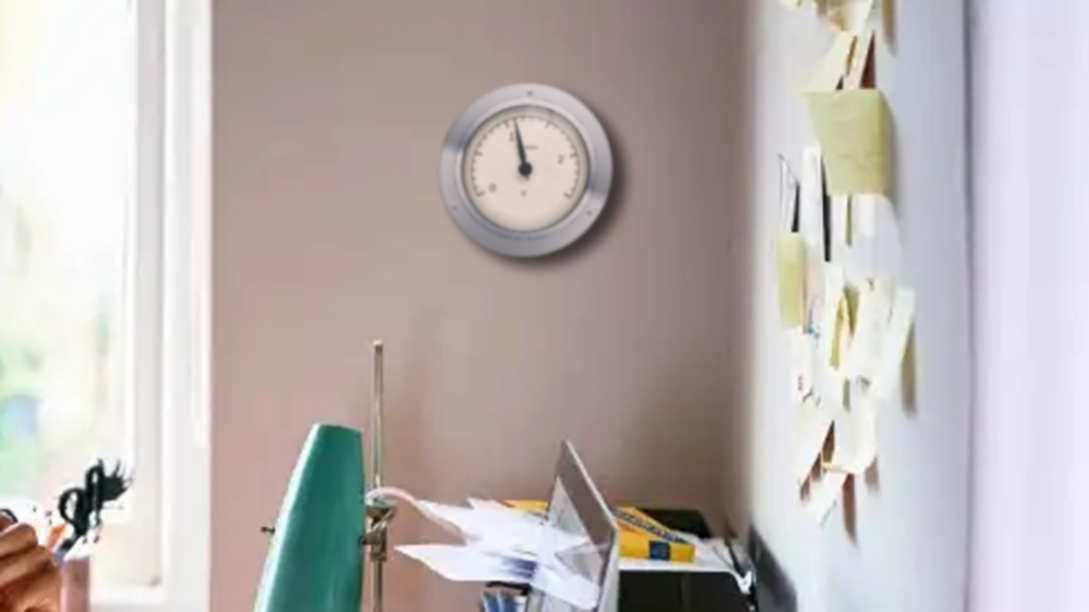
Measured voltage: 1.1 V
